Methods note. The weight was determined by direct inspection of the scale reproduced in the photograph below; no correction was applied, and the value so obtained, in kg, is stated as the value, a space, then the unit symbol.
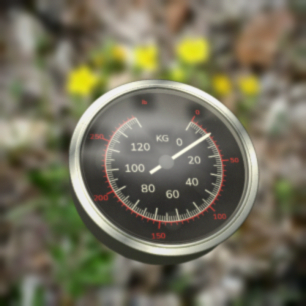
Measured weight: 10 kg
